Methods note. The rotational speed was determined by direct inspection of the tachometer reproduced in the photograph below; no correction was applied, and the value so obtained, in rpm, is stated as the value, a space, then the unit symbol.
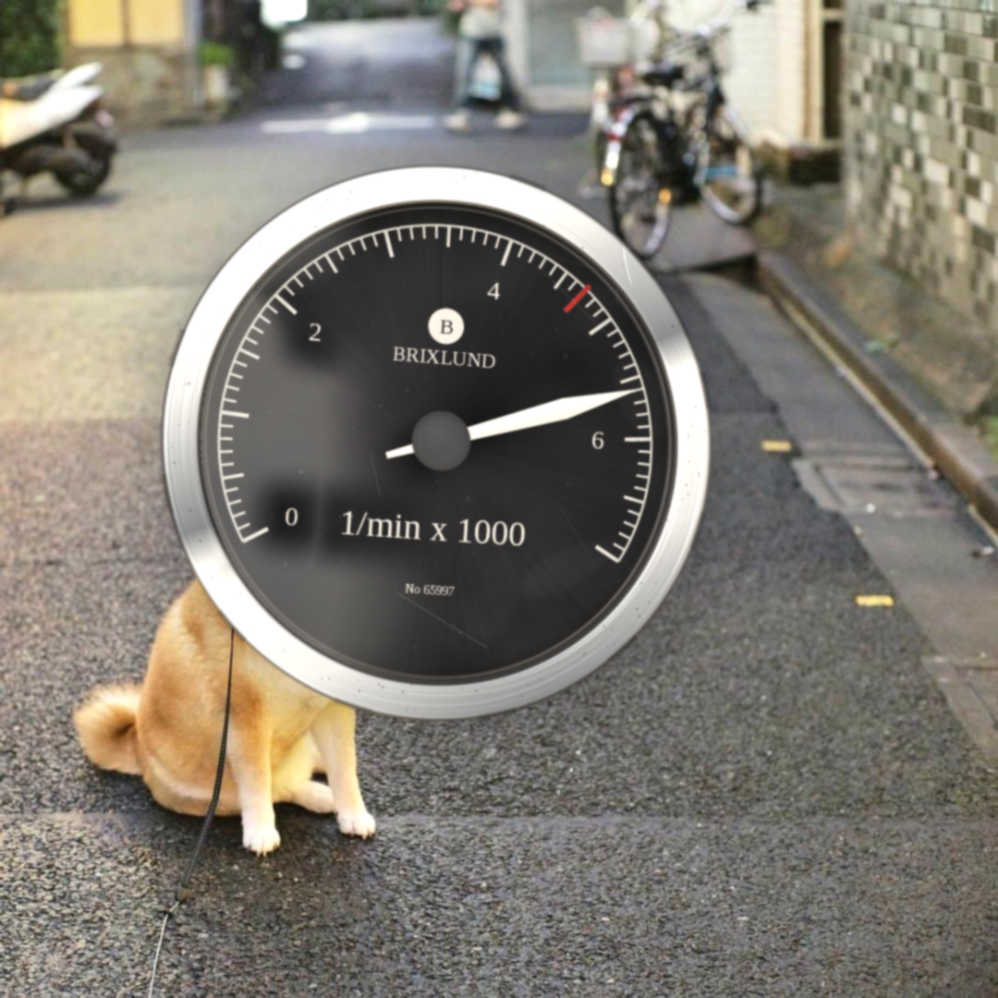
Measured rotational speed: 5600 rpm
